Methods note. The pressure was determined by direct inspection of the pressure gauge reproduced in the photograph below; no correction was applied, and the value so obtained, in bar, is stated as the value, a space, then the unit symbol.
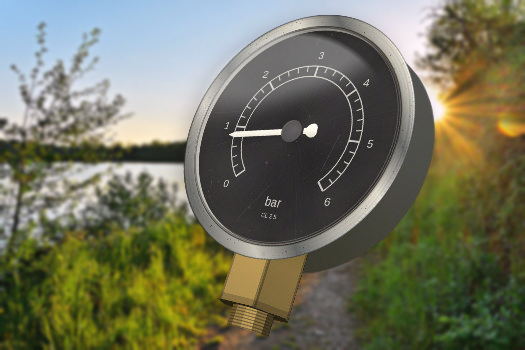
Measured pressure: 0.8 bar
